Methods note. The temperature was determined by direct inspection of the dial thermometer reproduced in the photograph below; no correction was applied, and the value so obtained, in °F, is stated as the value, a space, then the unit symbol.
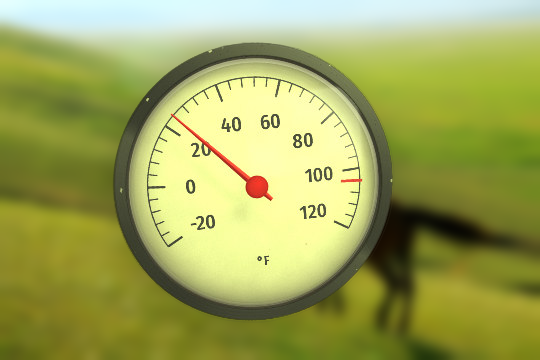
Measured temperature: 24 °F
